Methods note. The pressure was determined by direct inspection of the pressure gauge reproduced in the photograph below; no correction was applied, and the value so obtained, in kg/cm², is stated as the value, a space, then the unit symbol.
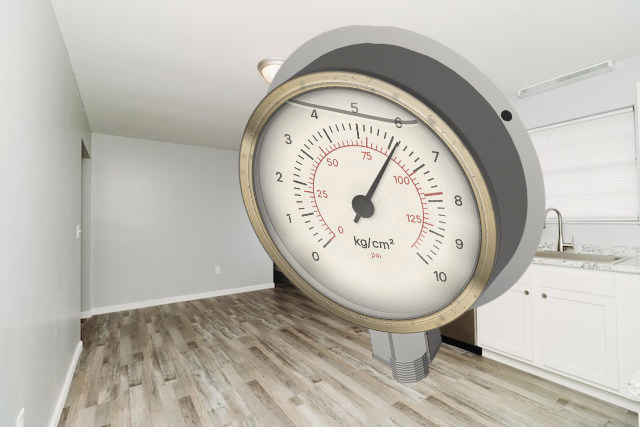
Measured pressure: 6.2 kg/cm²
